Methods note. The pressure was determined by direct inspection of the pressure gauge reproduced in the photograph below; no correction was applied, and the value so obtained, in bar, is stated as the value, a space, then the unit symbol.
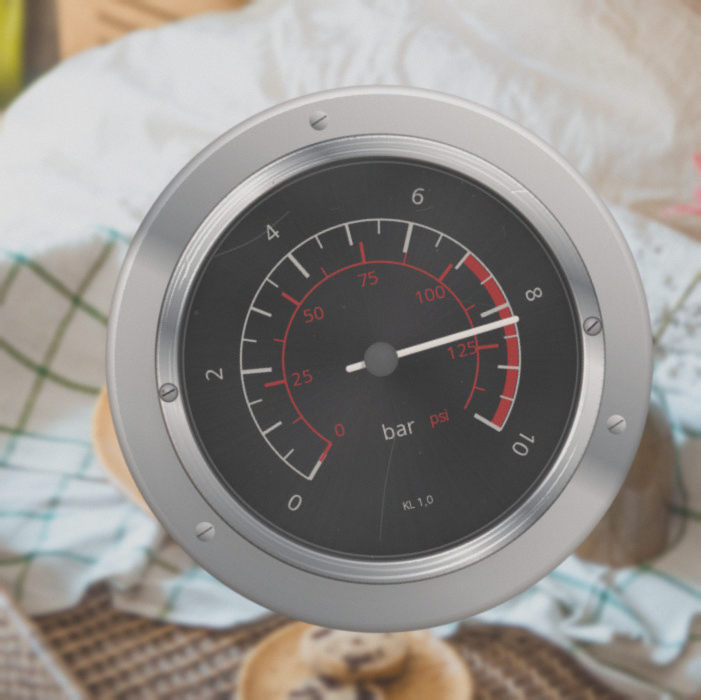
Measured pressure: 8.25 bar
